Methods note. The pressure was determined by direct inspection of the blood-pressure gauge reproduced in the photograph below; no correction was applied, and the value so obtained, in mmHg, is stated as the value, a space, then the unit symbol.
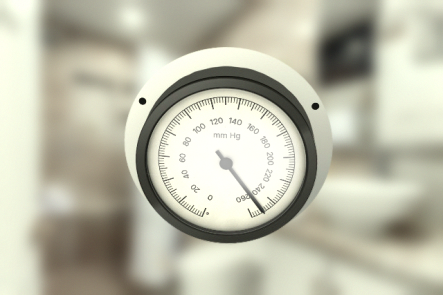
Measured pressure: 250 mmHg
